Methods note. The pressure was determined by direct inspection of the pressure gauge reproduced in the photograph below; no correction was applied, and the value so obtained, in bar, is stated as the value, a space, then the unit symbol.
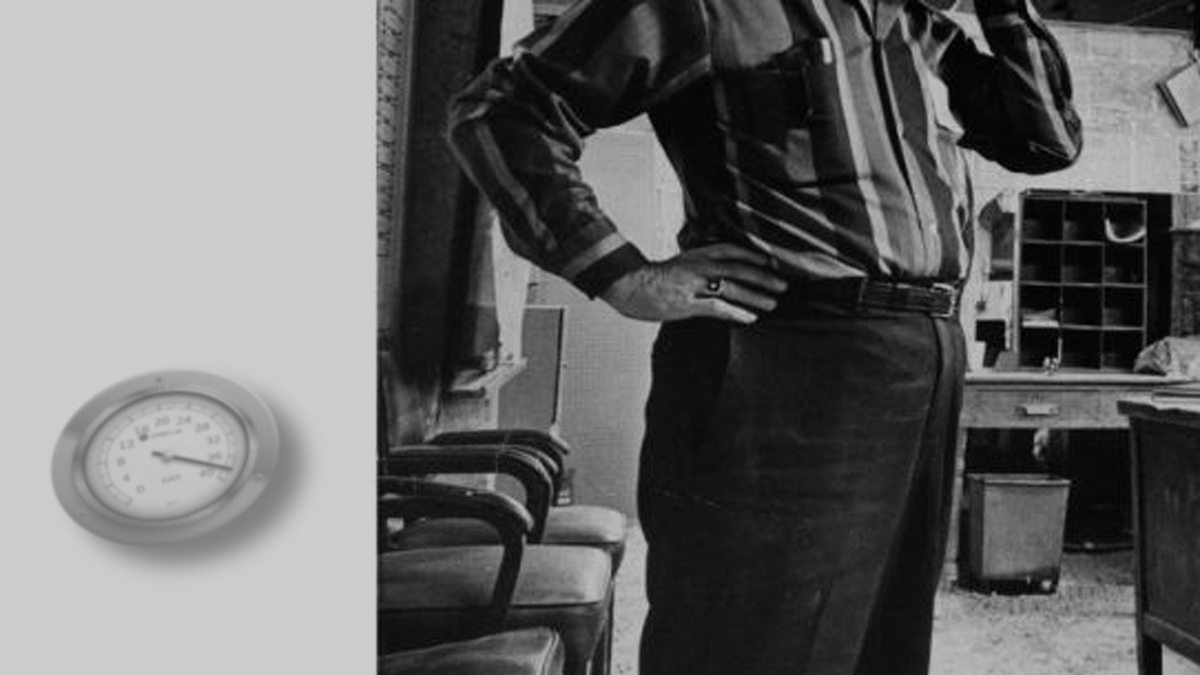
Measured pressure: 38 bar
